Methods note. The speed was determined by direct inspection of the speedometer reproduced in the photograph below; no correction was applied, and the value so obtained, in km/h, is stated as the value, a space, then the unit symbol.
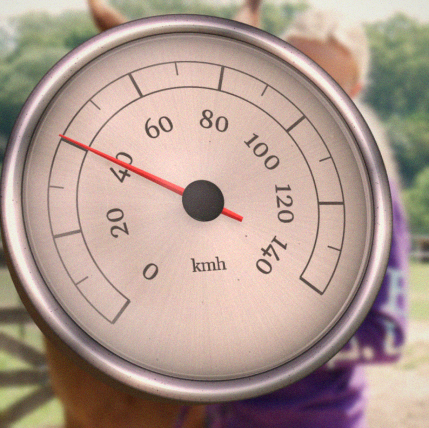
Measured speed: 40 km/h
